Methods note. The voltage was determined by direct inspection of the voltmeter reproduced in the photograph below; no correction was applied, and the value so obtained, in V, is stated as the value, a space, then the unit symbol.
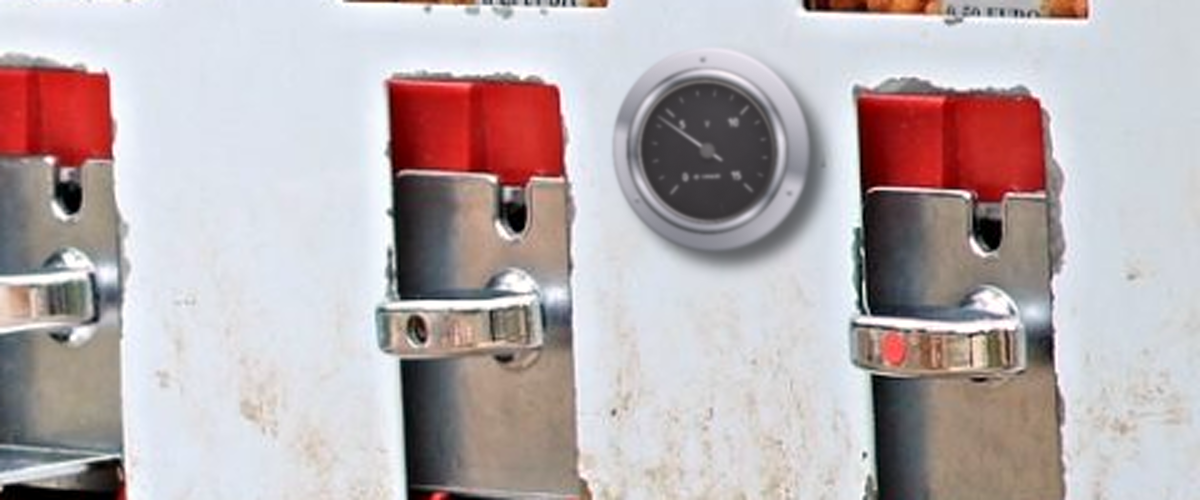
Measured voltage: 4.5 V
